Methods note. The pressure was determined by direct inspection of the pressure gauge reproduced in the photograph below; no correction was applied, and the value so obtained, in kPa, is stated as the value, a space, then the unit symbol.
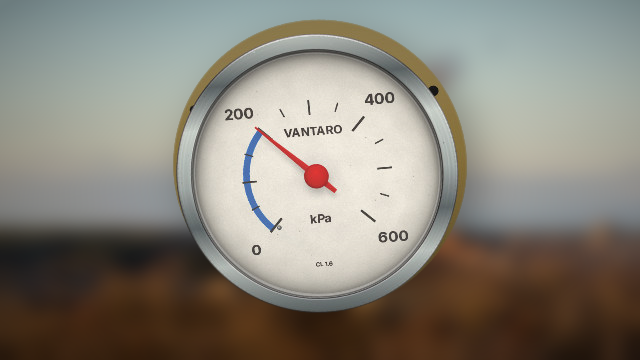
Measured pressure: 200 kPa
